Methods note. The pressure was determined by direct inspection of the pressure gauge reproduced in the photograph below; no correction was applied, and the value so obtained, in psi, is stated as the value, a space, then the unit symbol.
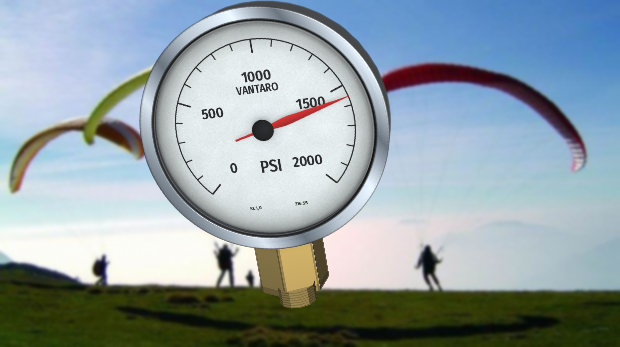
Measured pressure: 1550 psi
